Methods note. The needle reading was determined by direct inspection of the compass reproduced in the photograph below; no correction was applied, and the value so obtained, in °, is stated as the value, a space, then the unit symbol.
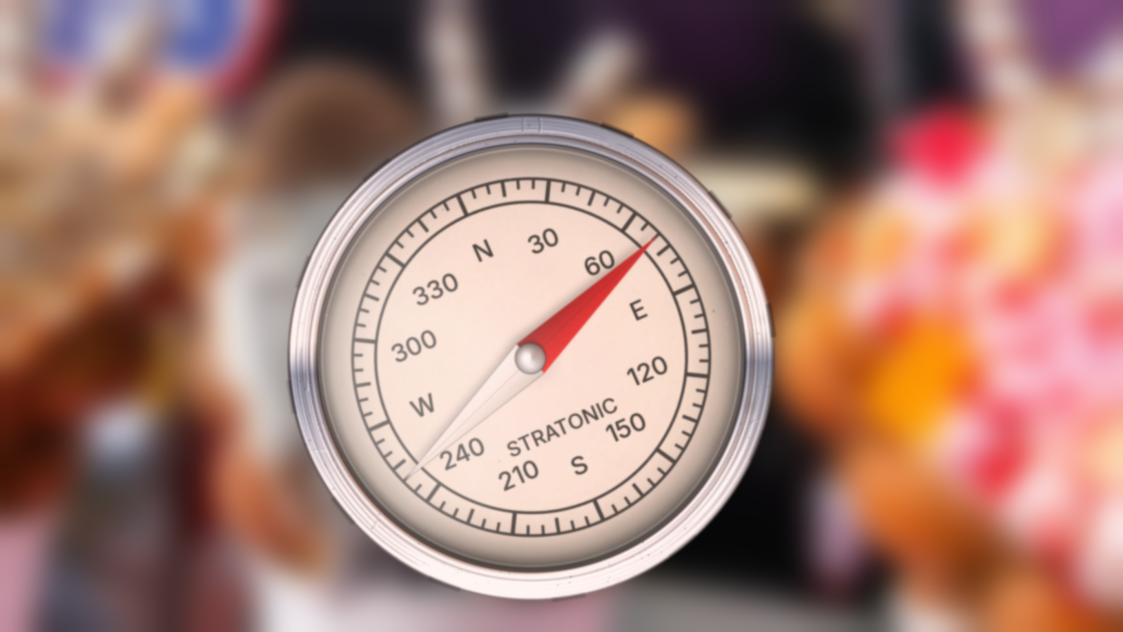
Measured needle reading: 70 °
